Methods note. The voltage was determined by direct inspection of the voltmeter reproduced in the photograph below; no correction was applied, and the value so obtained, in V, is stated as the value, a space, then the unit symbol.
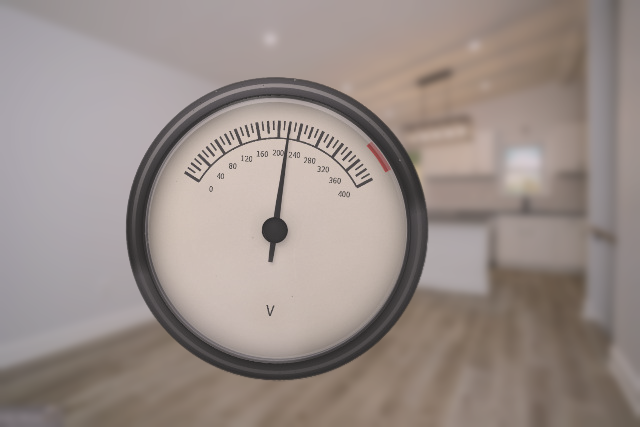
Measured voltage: 220 V
